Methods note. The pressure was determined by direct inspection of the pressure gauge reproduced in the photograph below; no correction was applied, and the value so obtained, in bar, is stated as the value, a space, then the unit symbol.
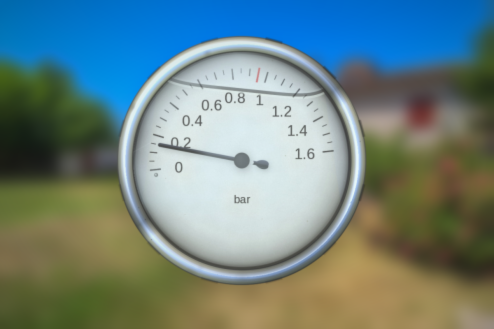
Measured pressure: 0.15 bar
